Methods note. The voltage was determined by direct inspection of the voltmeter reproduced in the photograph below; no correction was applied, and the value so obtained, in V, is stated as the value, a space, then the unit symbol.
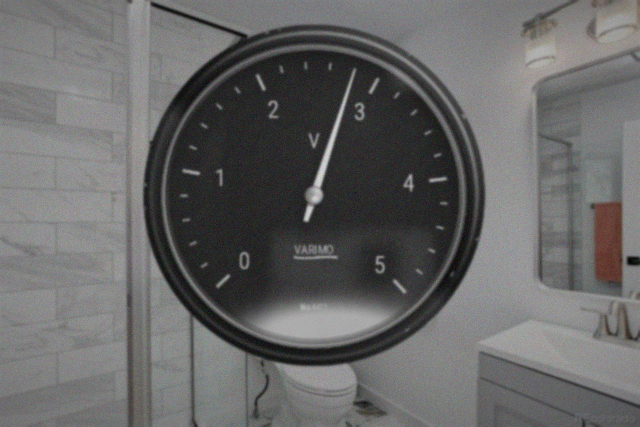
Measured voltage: 2.8 V
